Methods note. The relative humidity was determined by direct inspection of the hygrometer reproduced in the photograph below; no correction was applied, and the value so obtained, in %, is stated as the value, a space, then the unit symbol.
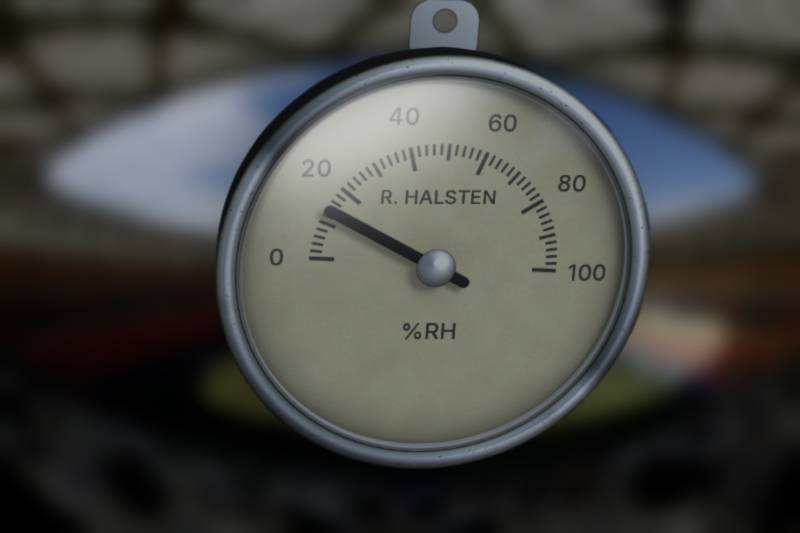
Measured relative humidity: 14 %
